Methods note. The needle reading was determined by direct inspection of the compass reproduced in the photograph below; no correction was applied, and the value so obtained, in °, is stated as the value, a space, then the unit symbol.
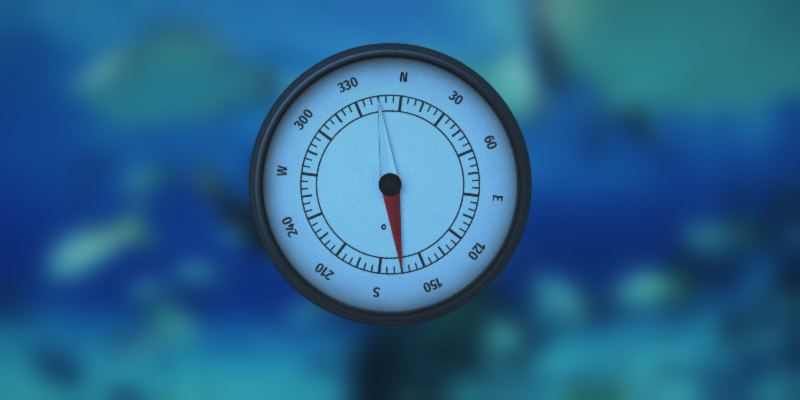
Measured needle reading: 165 °
